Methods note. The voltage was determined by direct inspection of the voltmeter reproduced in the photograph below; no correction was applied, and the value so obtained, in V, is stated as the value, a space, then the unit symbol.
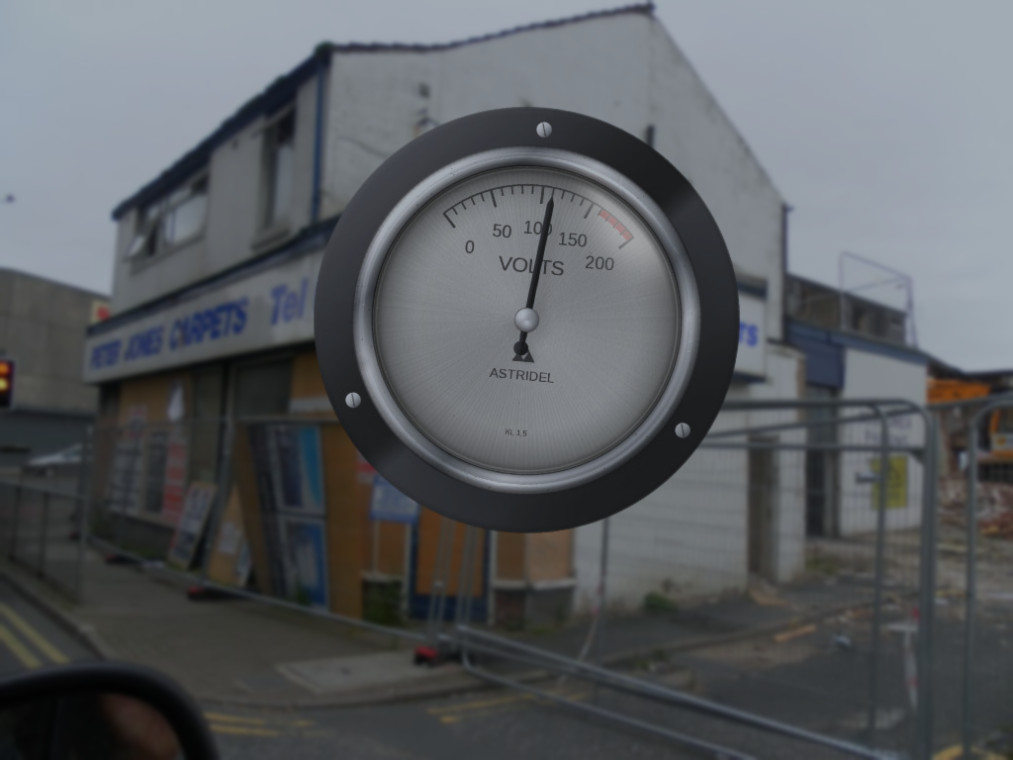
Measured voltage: 110 V
